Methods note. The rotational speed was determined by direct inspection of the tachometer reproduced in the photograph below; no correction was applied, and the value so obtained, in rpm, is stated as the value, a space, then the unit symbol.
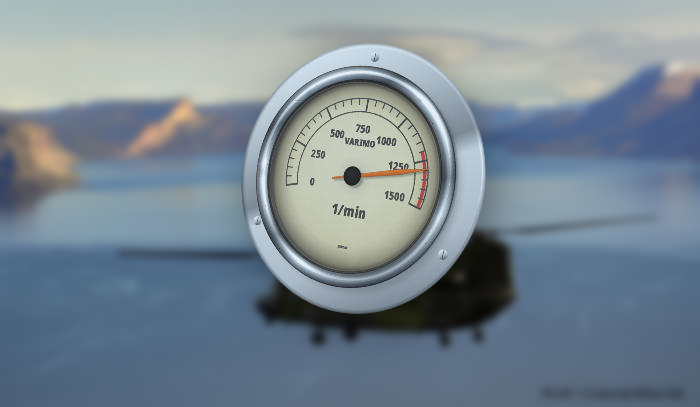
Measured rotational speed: 1300 rpm
